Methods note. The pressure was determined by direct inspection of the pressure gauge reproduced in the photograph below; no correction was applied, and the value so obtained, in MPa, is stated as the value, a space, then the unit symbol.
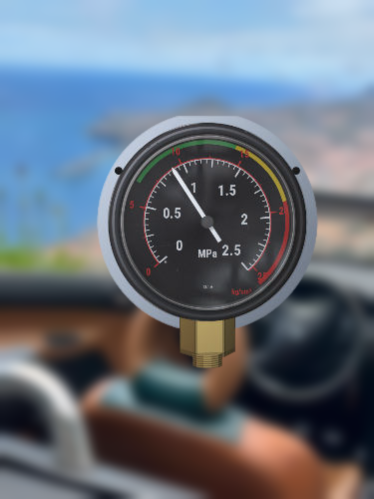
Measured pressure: 0.9 MPa
